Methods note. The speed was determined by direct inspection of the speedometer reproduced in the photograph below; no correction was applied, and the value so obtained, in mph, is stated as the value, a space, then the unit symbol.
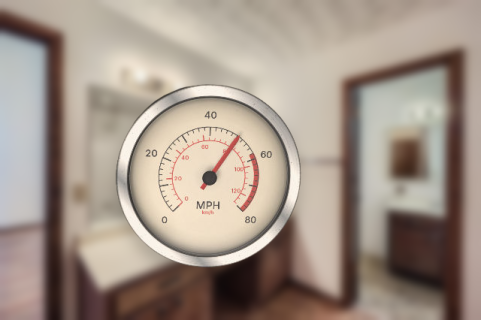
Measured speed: 50 mph
